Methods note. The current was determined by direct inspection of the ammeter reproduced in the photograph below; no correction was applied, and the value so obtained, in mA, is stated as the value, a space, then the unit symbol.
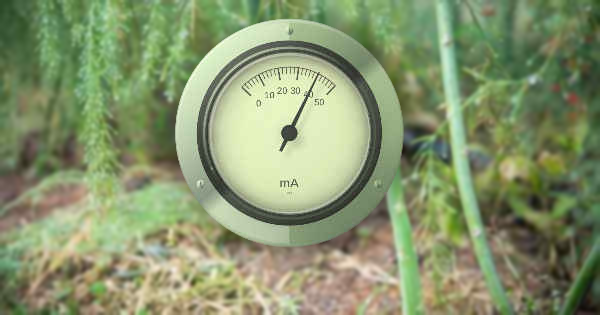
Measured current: 40 mA
